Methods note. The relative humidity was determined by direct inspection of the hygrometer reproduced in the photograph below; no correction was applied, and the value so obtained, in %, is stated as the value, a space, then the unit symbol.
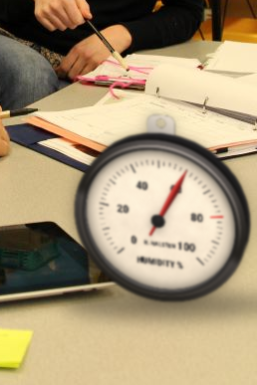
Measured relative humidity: 60 %
